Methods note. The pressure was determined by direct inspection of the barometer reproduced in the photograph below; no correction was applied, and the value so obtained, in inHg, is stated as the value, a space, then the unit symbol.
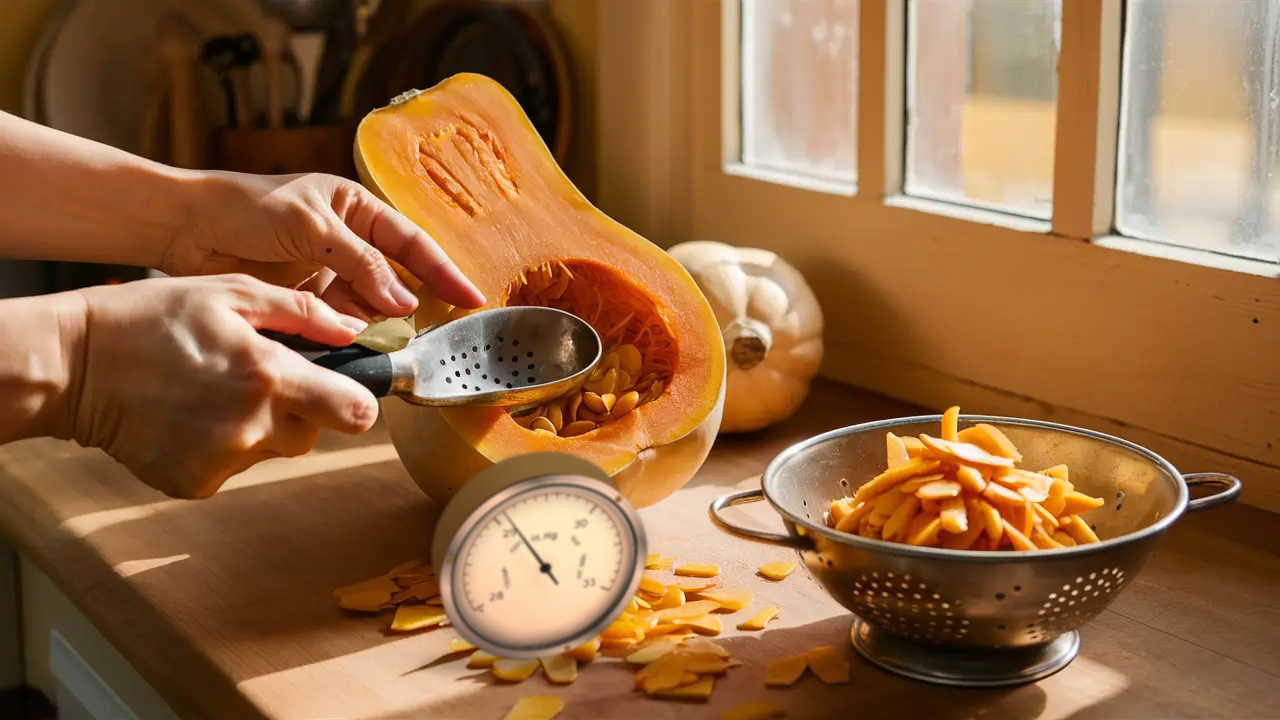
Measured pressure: 29.1 inHg
